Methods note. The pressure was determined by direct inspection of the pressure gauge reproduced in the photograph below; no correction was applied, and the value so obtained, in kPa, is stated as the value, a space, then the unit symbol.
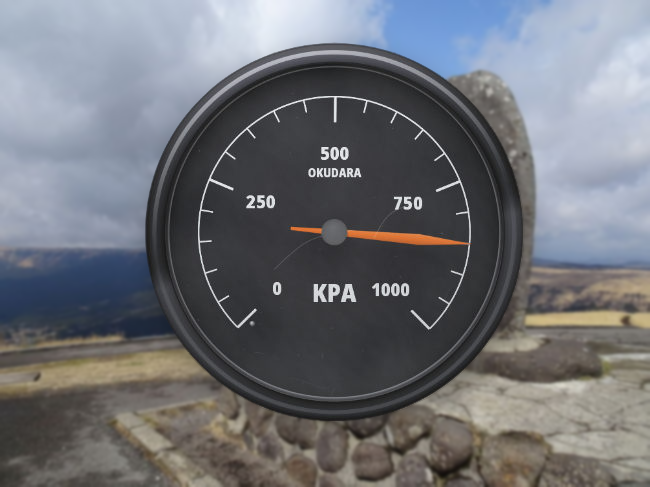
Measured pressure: 850 kPa
